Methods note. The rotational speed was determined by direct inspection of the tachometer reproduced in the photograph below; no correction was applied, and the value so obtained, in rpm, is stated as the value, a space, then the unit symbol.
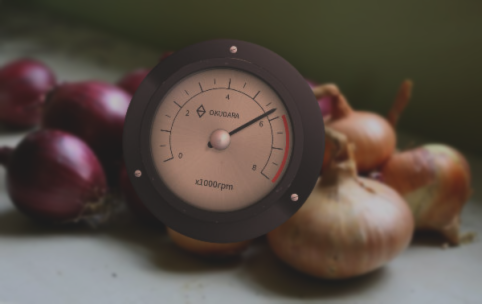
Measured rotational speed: 5750 rpm
